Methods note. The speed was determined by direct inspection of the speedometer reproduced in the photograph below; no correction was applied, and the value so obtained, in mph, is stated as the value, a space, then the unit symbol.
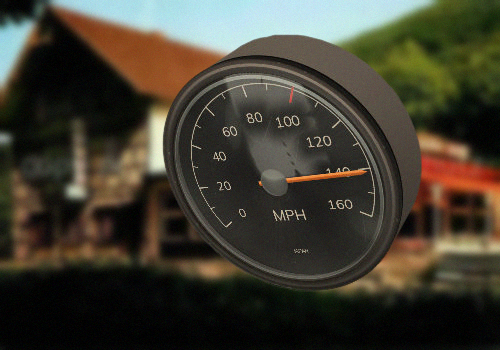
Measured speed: 140 mph
